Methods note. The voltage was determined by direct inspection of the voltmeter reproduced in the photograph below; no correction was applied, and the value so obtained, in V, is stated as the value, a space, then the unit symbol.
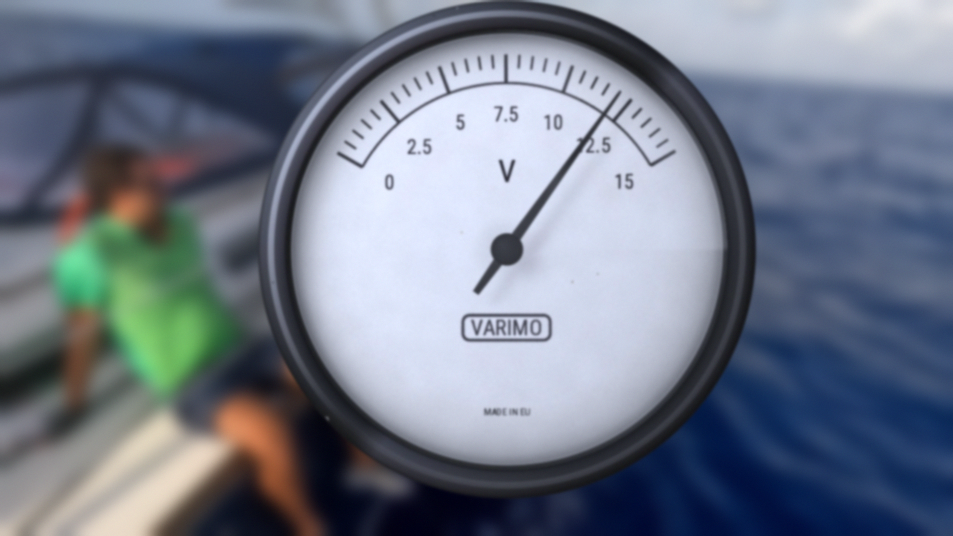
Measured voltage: 12 V
